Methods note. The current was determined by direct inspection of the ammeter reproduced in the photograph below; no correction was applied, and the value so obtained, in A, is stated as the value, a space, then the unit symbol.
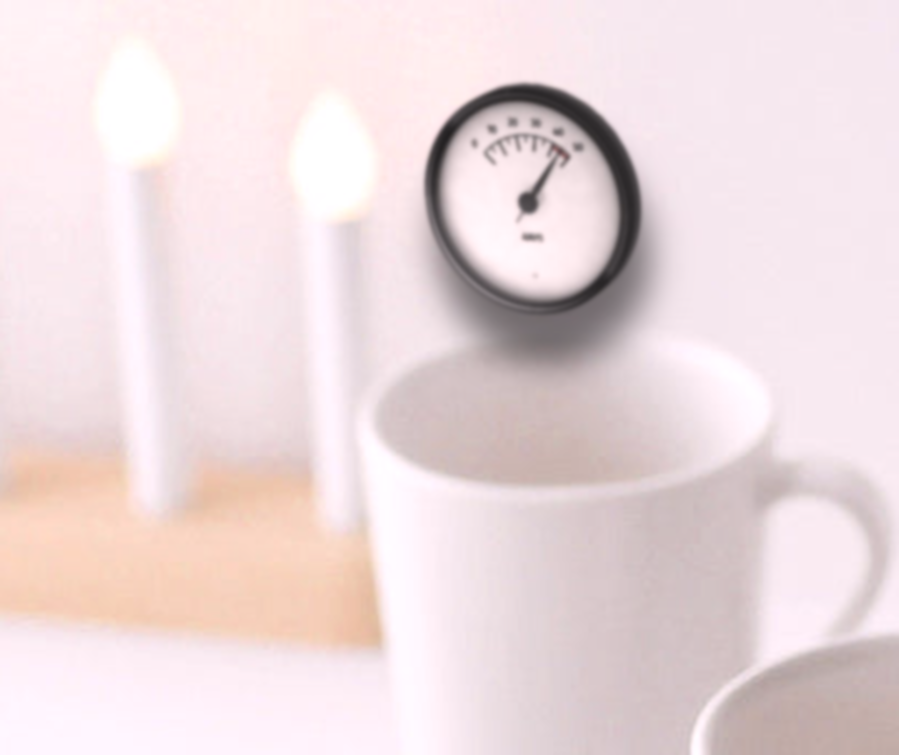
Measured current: 45 A
